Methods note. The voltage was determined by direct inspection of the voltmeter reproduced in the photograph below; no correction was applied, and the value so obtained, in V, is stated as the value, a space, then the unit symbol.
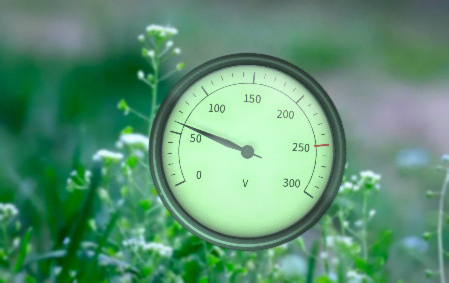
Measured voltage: 60 V
